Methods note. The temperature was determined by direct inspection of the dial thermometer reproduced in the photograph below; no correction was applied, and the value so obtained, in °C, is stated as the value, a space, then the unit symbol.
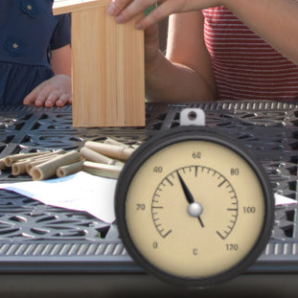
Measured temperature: 48 °C
